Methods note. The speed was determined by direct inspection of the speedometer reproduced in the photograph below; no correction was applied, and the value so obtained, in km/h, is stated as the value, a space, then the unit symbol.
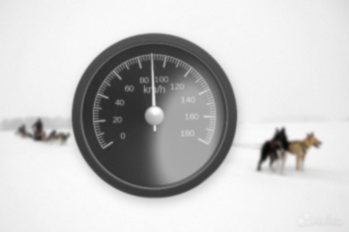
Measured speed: 90 km/h
